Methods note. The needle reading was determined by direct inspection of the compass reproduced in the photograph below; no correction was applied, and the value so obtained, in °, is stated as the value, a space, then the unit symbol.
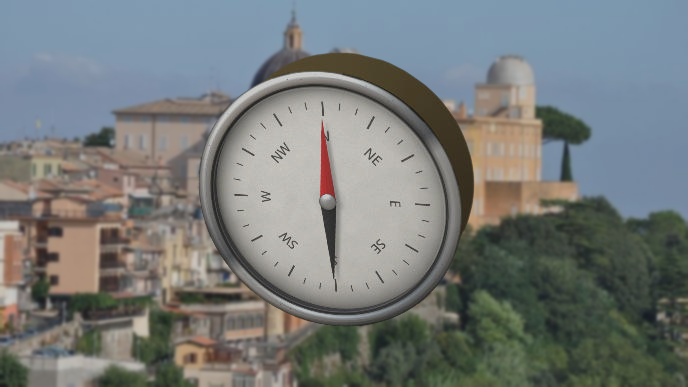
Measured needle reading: 0 °
